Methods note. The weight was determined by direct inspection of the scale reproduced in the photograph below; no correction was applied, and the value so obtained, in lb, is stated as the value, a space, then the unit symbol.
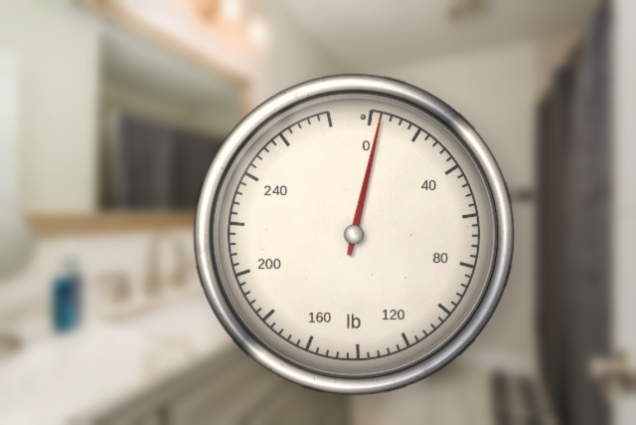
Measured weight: 4 lb
